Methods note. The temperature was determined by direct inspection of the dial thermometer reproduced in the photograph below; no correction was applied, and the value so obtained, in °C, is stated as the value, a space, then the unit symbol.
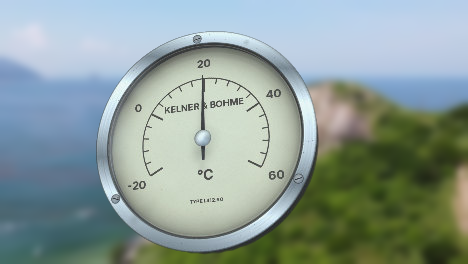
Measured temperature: 20 °C
